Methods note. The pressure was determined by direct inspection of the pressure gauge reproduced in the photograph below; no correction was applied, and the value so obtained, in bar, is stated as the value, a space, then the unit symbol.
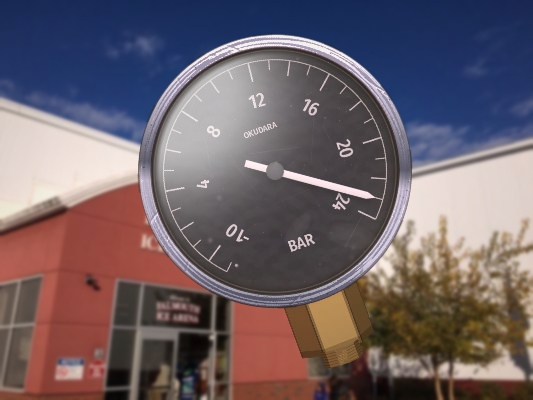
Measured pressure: 23 bar
